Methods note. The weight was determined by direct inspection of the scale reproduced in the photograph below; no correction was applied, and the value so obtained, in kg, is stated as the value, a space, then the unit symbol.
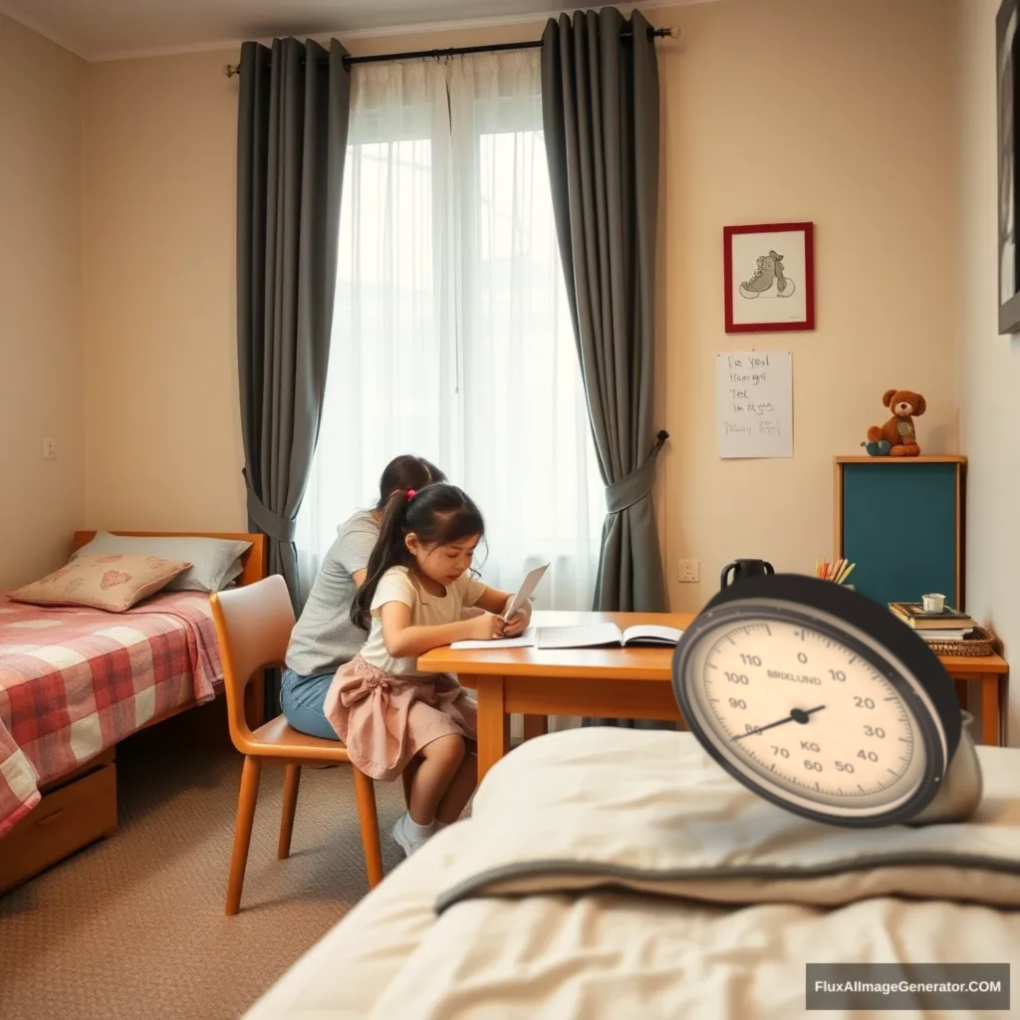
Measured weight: 80 kg
